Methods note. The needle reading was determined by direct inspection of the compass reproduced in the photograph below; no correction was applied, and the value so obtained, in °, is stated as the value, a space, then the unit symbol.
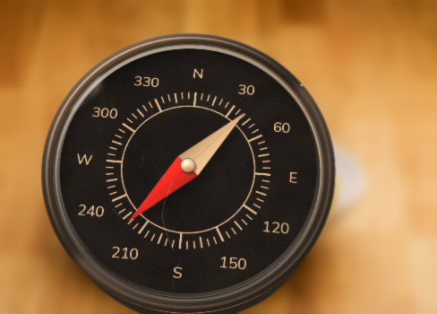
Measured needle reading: 220 °
